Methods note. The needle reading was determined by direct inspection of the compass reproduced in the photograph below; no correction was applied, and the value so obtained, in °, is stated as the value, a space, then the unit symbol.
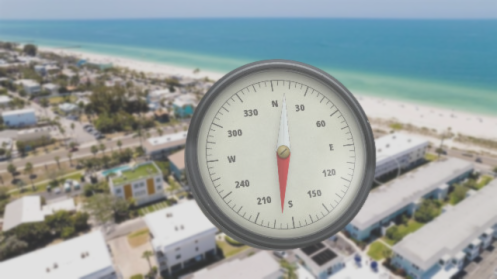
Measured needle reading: 190 °
